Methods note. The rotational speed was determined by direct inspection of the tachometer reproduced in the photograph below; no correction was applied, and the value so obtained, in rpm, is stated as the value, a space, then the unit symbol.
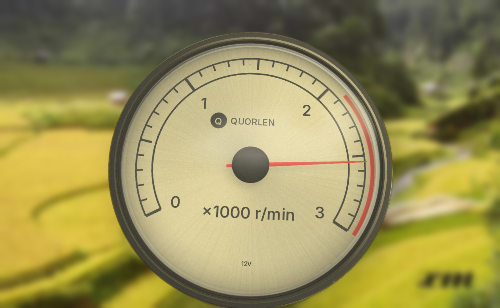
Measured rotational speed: 2550 rpm
